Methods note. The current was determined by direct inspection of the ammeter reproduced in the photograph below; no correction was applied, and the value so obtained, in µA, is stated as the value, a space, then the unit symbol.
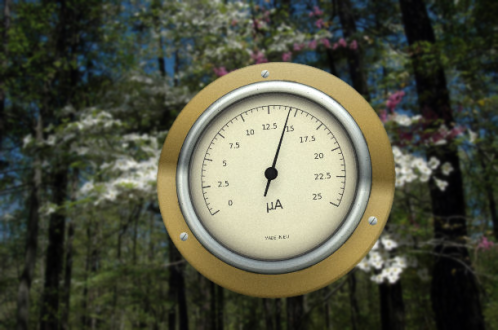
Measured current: 14.5 µA
